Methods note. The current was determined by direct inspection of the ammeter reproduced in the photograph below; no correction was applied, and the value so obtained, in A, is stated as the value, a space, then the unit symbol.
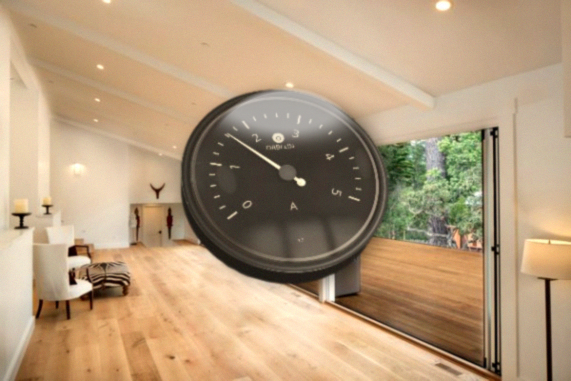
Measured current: 1.6 A
